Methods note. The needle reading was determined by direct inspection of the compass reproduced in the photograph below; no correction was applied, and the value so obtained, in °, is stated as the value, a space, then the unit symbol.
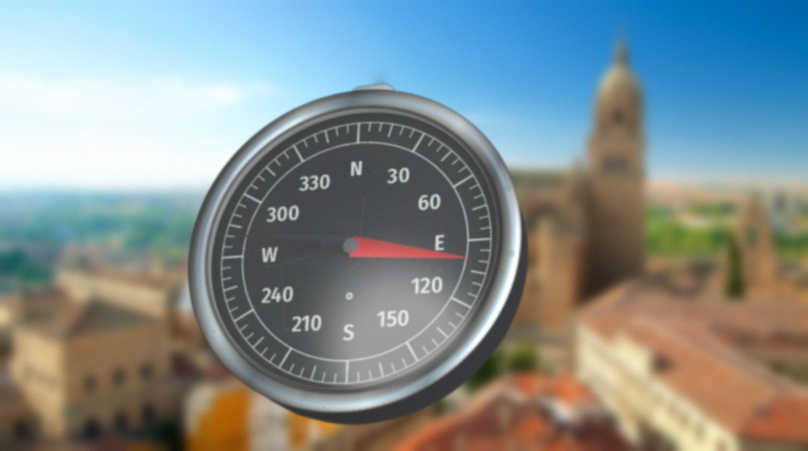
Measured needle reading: 100 °
